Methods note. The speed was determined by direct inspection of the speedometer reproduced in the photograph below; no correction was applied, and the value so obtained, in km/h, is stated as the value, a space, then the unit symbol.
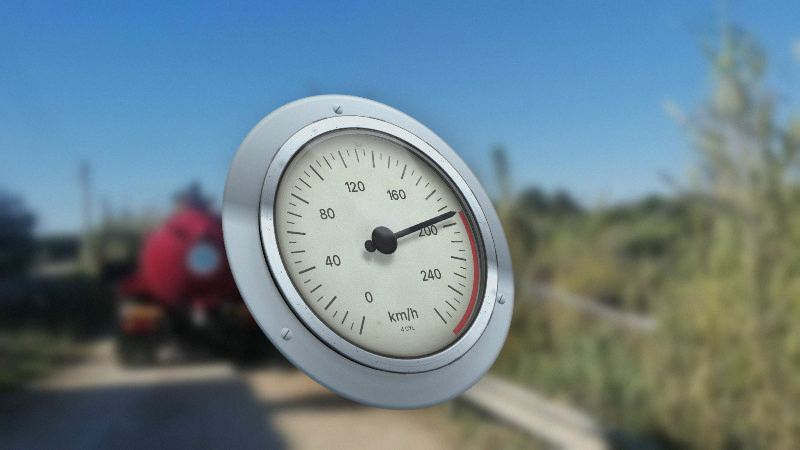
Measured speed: 195 km/h
